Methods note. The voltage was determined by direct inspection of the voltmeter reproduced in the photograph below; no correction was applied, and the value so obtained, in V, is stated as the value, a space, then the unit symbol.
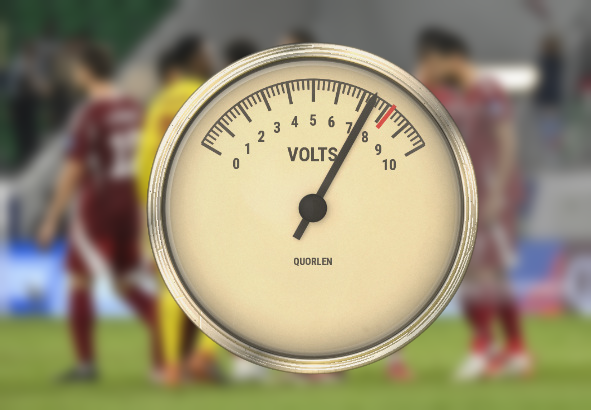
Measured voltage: 7.4 V
